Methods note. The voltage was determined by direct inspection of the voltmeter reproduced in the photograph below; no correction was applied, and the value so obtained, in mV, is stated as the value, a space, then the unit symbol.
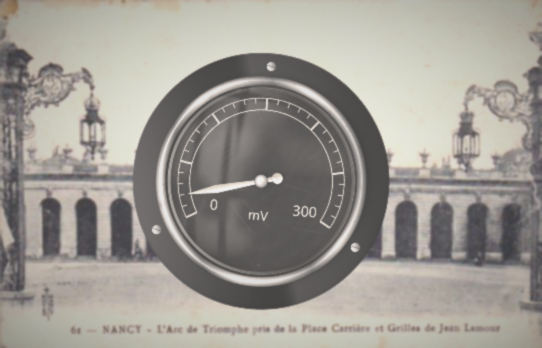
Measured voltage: 20 mV
